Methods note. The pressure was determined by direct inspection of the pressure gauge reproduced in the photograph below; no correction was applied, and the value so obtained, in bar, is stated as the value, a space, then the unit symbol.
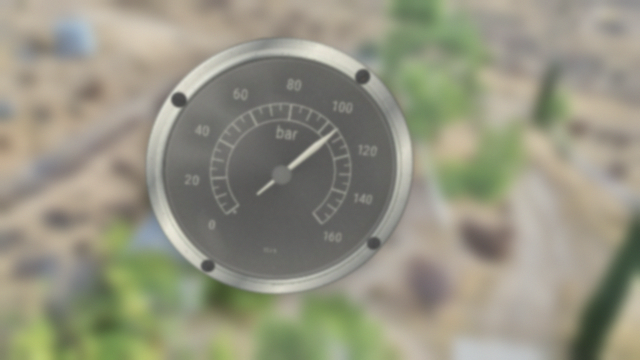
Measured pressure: 105 bar
